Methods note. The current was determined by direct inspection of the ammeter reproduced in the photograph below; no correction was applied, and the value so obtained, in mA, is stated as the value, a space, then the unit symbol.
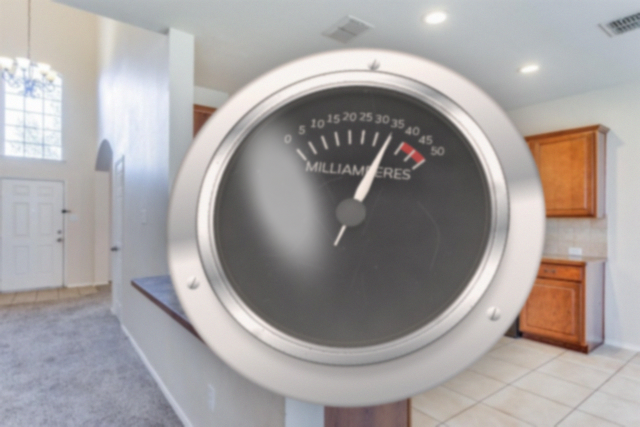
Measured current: 35 mA
